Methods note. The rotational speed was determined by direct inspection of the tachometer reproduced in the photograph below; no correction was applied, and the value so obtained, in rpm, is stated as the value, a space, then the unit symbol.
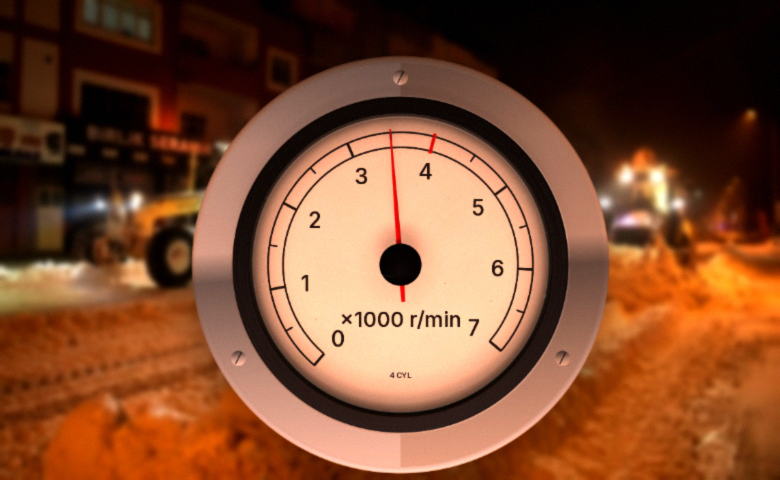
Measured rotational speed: 3500 rpm
